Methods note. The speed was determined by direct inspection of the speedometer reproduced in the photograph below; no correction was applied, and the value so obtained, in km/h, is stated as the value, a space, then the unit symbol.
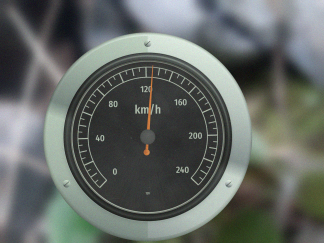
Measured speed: 125 km/h
